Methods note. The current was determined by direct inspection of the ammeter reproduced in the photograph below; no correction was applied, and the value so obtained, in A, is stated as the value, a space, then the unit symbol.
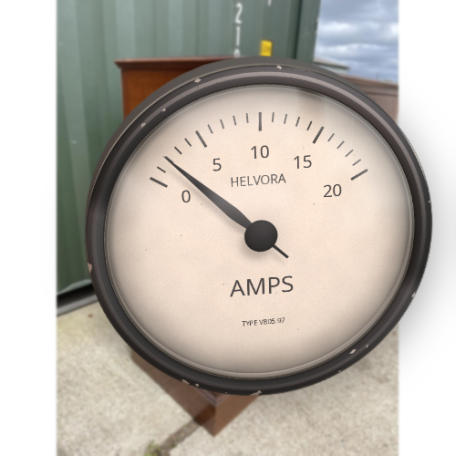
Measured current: 2 A
